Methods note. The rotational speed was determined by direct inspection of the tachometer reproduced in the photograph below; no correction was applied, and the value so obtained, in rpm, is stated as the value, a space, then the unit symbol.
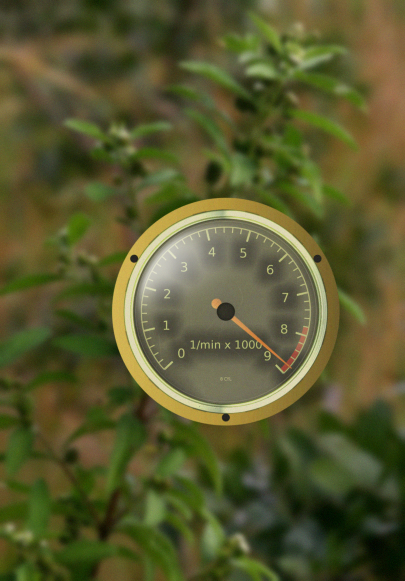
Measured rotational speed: 8800 rpm
